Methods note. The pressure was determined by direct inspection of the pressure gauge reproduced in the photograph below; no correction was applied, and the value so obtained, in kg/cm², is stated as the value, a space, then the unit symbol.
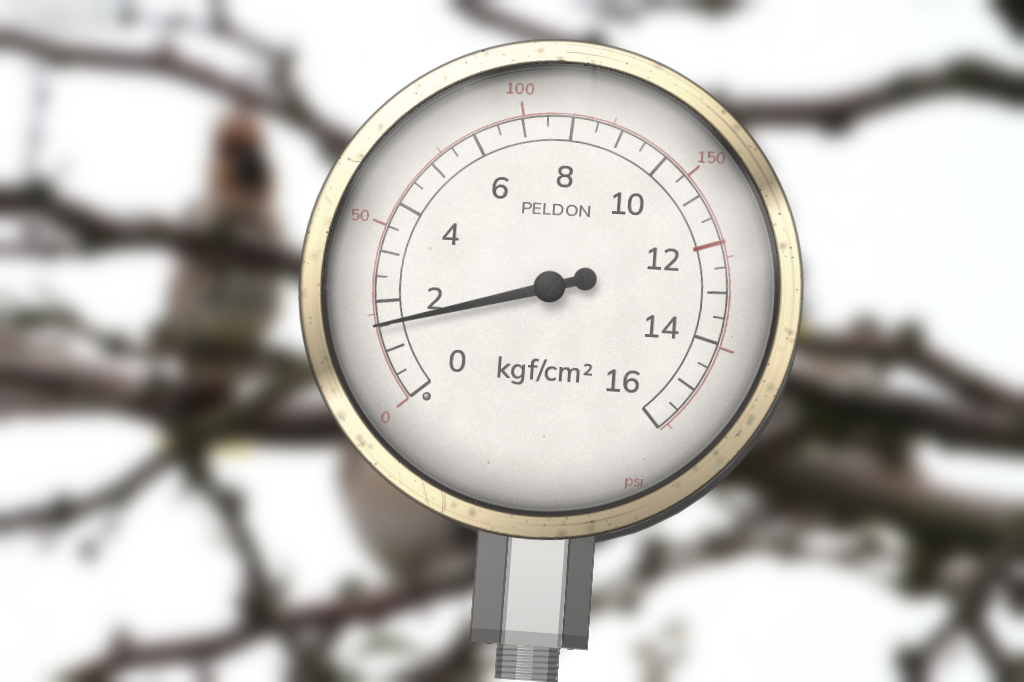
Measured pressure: 1.5 kg/cm²
